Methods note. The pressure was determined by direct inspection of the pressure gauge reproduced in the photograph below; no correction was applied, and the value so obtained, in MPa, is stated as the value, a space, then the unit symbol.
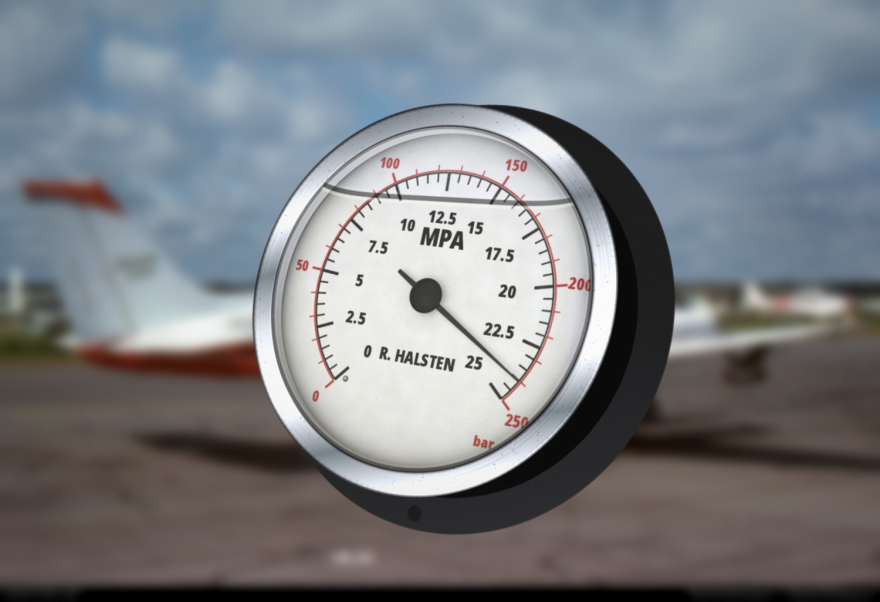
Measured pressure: 24 MPa
